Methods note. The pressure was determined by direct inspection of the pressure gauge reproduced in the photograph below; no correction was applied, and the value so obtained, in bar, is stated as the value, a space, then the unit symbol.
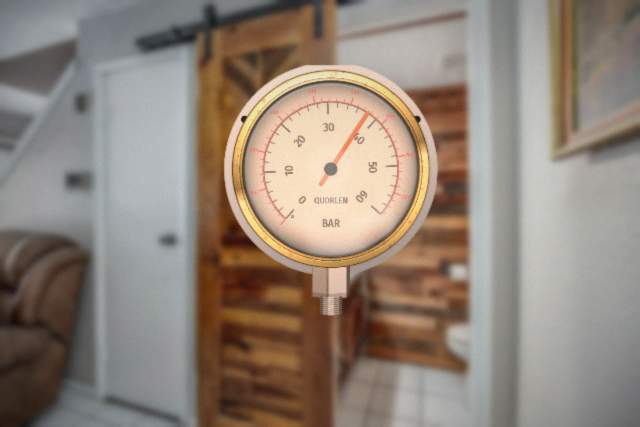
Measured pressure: 38 bar
